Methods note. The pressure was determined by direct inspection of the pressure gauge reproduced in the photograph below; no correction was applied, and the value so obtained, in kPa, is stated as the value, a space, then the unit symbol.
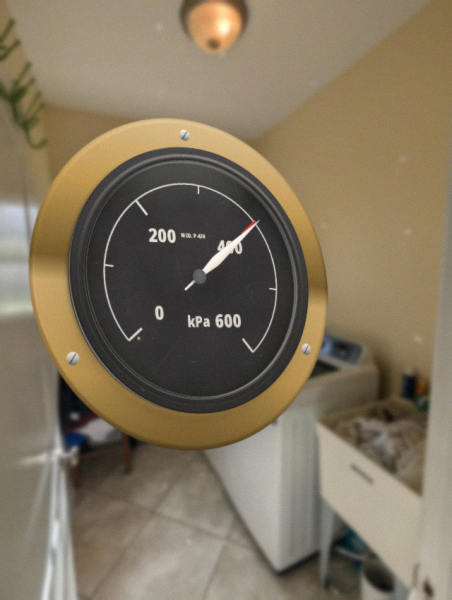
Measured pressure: 400 kPa
